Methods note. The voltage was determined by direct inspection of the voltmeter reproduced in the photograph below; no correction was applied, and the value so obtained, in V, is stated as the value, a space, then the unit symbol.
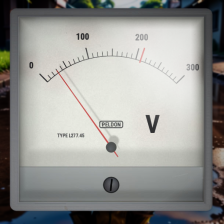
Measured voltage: 30 V
